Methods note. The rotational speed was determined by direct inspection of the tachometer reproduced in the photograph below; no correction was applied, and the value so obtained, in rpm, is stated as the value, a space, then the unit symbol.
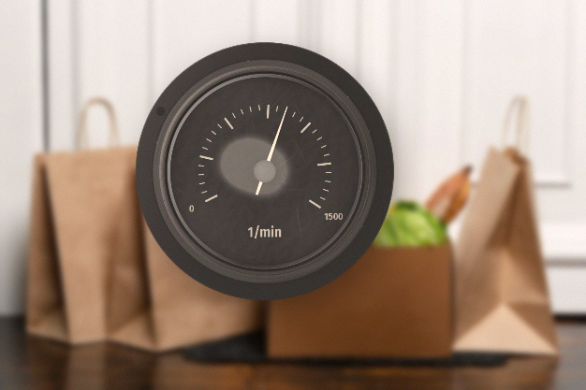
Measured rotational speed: 850 rpm
